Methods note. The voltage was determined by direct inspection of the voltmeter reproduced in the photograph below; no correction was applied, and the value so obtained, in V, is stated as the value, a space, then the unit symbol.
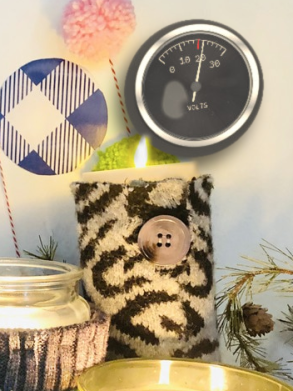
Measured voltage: 20 V
